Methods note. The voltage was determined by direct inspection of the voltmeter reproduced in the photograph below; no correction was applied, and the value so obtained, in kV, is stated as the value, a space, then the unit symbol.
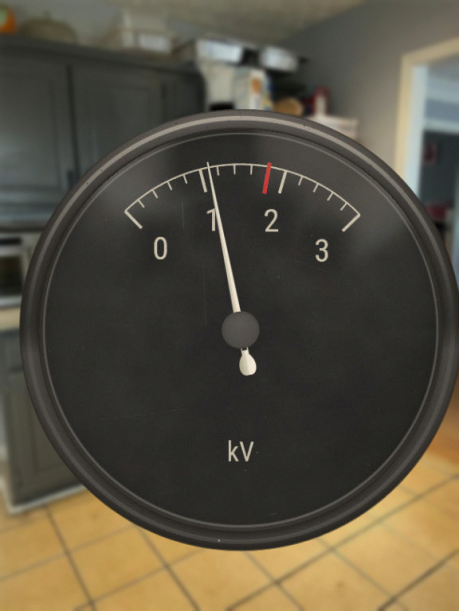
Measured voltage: 1.1 kV
